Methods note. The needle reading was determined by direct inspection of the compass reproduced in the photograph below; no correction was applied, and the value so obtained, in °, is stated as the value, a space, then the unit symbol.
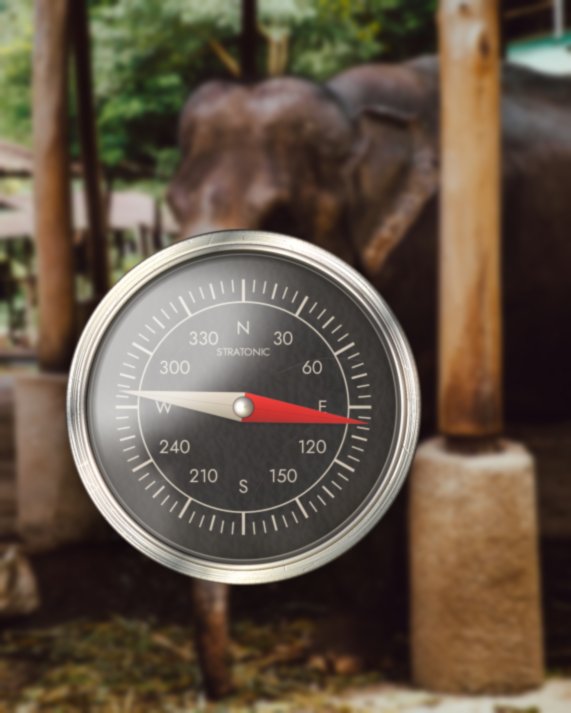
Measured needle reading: 97.5 °
